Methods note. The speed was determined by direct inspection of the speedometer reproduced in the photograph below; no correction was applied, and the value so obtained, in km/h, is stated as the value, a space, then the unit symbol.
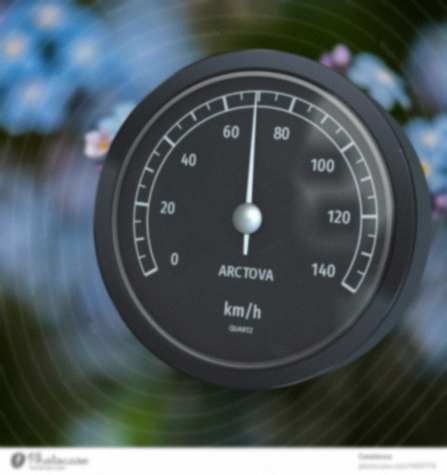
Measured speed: 70 km/h
